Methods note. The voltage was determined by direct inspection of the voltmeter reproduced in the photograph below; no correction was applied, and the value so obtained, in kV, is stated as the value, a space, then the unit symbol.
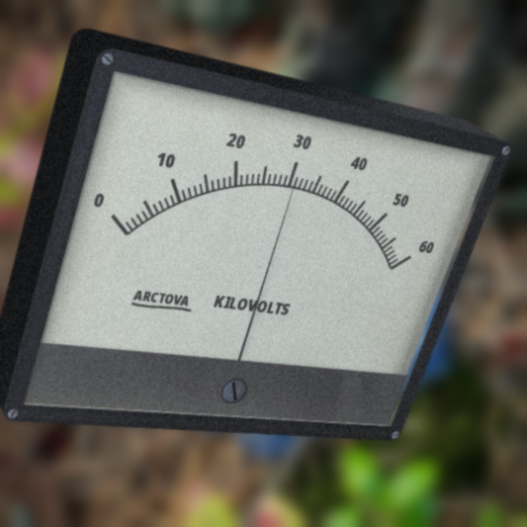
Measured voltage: 30 kV
